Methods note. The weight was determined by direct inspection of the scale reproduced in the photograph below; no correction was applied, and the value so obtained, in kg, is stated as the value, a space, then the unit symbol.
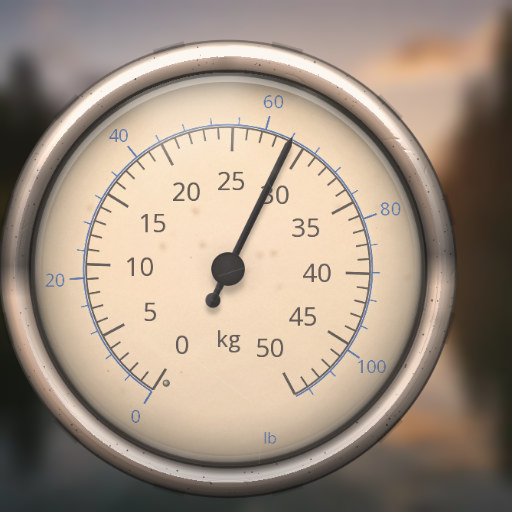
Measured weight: 29 kg
